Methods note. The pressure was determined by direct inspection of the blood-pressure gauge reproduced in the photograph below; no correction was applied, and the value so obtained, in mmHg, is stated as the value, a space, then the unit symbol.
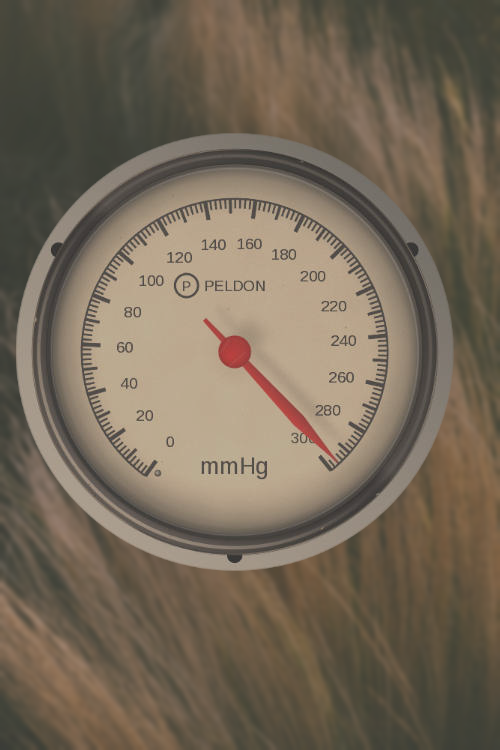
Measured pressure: 296 mmHg
